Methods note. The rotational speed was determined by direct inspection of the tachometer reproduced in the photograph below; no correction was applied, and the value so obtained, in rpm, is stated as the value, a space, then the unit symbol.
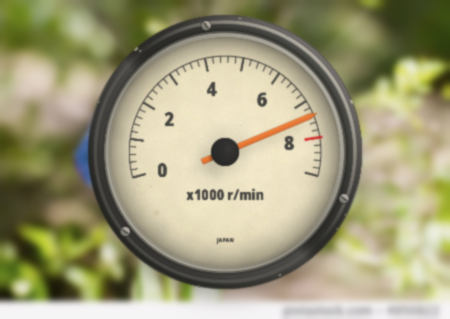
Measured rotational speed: 7400 rpm
